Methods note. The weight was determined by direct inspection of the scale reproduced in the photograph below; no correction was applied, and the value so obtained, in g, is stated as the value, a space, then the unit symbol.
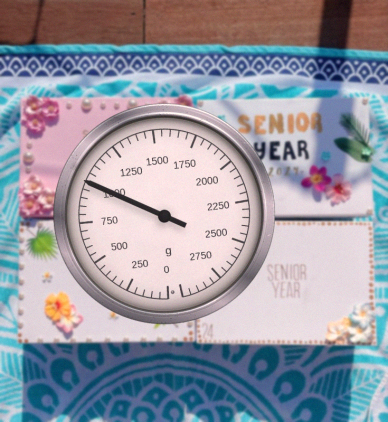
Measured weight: 1000 g
